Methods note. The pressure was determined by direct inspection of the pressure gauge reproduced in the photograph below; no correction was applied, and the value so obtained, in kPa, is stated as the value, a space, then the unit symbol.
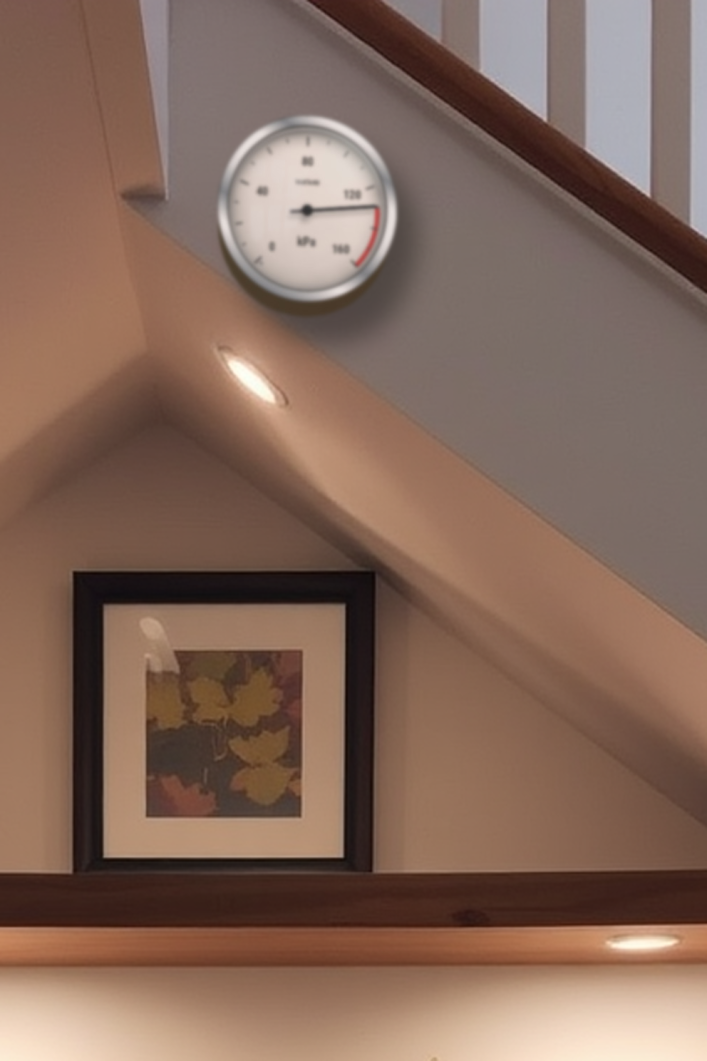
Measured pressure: 130 kPa
